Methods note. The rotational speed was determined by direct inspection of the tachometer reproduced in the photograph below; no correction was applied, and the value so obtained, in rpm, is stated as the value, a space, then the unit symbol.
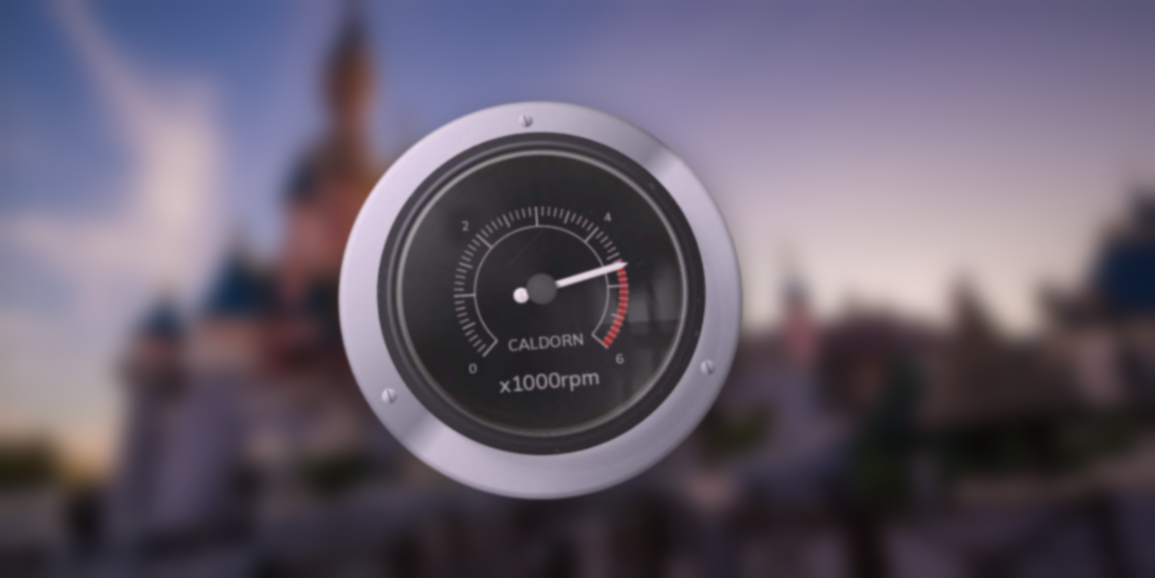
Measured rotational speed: 4700 rpm
